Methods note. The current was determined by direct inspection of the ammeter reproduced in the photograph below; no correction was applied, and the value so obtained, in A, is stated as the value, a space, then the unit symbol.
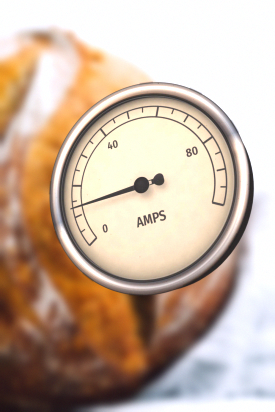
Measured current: 12.5 A
